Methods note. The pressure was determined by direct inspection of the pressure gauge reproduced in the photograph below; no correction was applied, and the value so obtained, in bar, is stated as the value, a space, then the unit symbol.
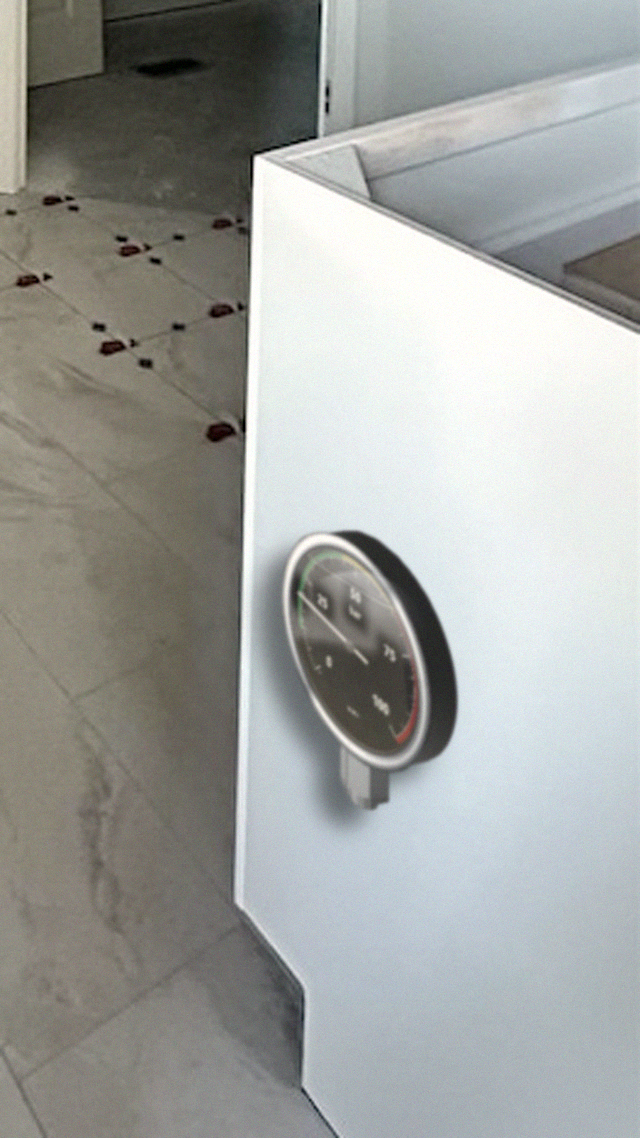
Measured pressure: 20 bar
